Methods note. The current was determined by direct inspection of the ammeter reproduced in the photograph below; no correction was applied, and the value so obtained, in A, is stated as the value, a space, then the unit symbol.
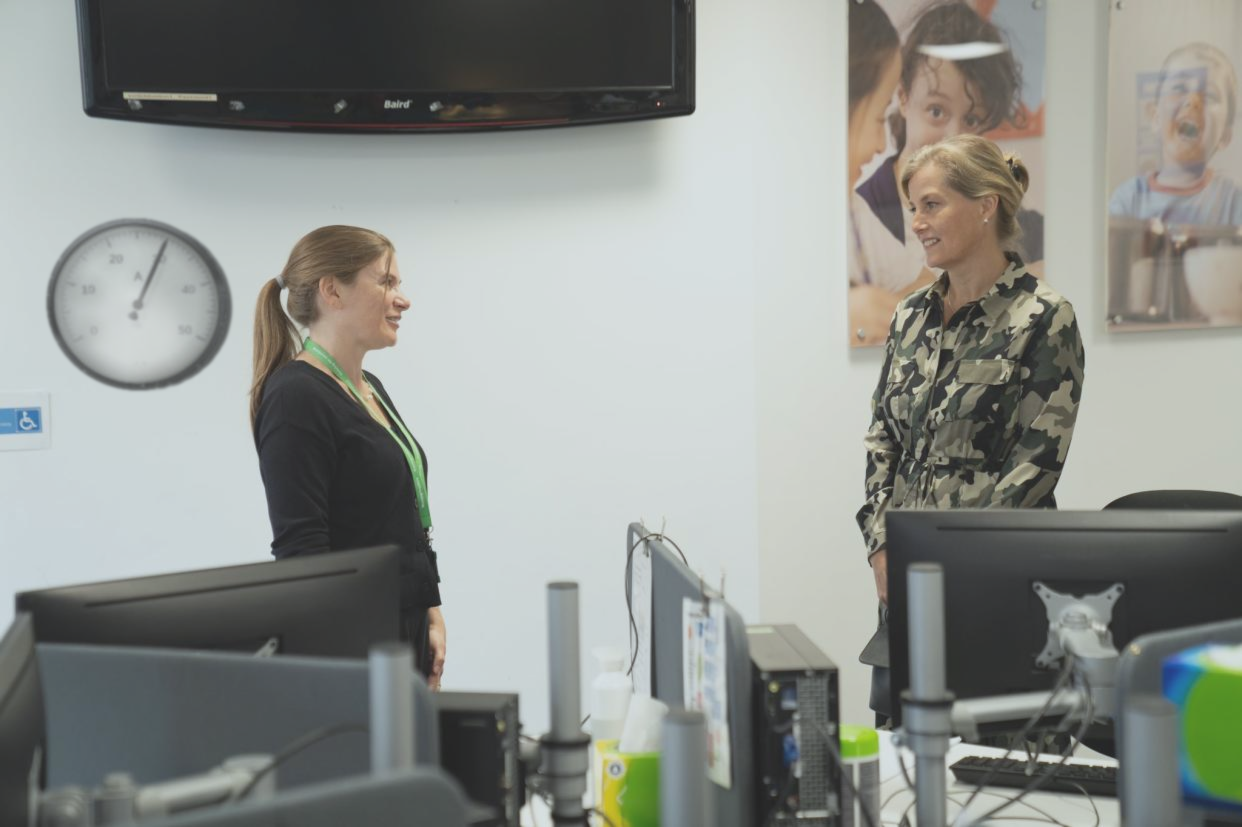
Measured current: 30 A
